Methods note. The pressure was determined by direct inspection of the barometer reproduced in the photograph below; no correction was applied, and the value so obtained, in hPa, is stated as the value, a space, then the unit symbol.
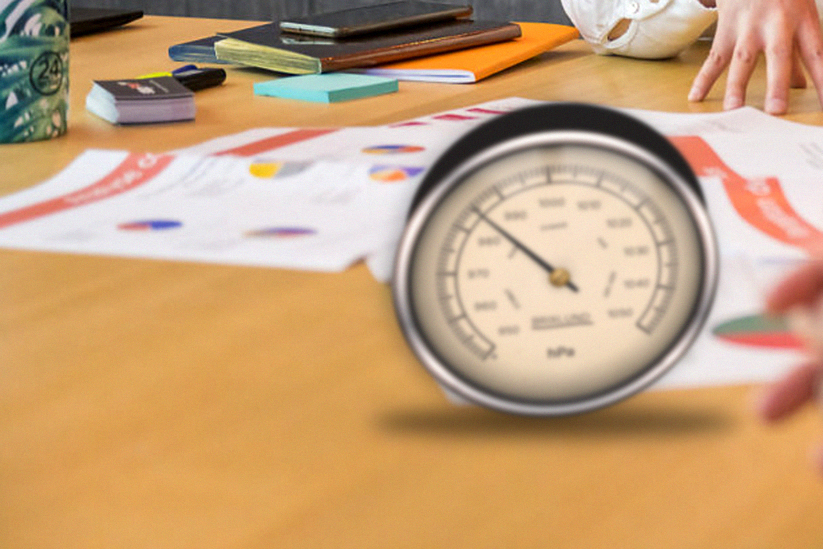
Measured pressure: 985 hPa
